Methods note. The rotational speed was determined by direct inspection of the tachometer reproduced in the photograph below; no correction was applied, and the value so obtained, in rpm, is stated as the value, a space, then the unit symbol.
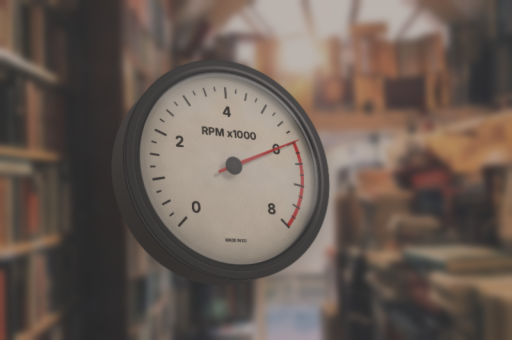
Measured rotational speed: 6000 rpm
